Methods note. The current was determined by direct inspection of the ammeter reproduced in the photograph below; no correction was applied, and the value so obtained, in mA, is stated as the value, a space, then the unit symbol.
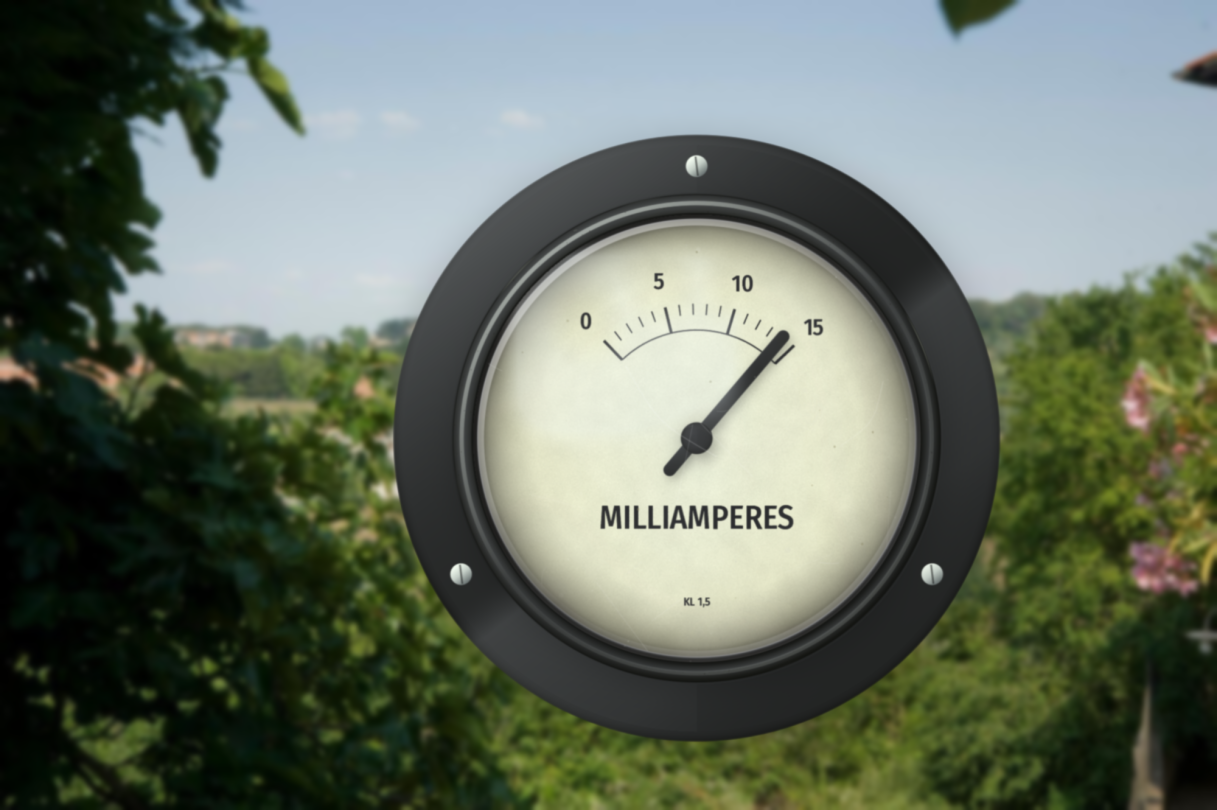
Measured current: 14 mA
